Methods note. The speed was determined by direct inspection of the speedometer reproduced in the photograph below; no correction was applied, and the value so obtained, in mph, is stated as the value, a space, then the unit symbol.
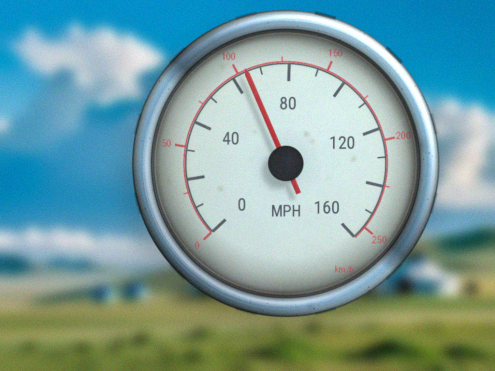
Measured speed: 65 mph
